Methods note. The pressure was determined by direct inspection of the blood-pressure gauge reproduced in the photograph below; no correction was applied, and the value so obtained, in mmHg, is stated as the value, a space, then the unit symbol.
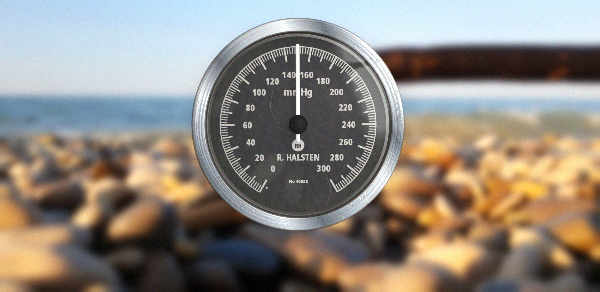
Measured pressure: 150 mmHg
